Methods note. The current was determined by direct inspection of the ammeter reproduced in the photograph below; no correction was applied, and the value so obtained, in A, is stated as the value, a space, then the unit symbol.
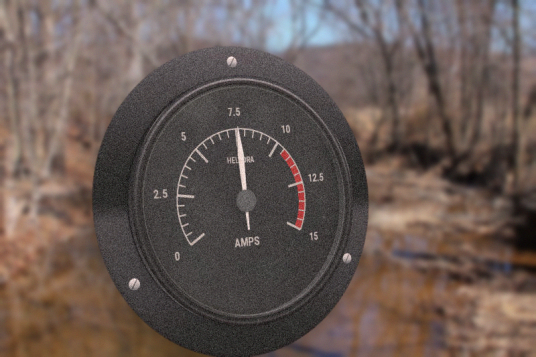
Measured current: 7.5 A
